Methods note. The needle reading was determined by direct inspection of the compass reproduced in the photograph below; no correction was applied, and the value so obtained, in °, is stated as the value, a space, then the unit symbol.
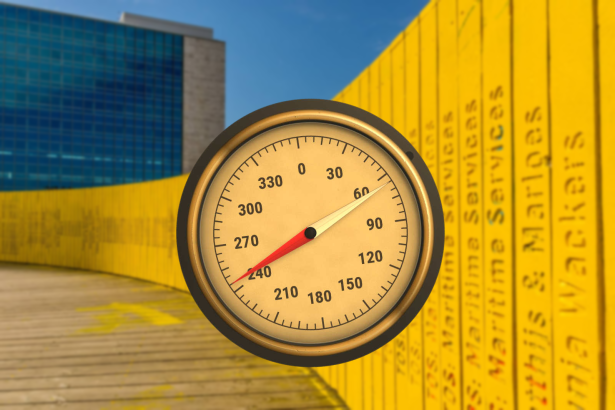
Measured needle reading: 245 °
